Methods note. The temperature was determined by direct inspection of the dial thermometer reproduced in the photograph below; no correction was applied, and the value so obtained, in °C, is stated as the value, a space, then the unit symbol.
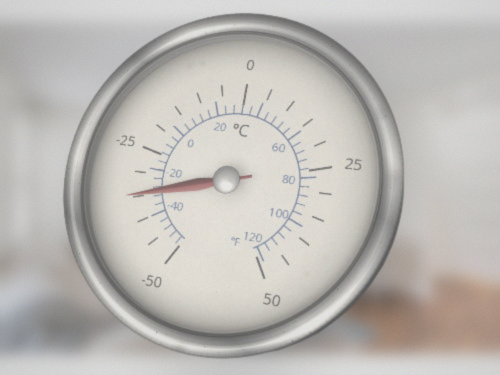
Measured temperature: -35 °C
